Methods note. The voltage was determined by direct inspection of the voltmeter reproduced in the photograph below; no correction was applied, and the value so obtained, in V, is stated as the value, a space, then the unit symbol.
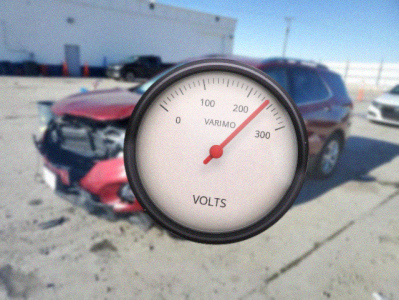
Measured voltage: 240 V
